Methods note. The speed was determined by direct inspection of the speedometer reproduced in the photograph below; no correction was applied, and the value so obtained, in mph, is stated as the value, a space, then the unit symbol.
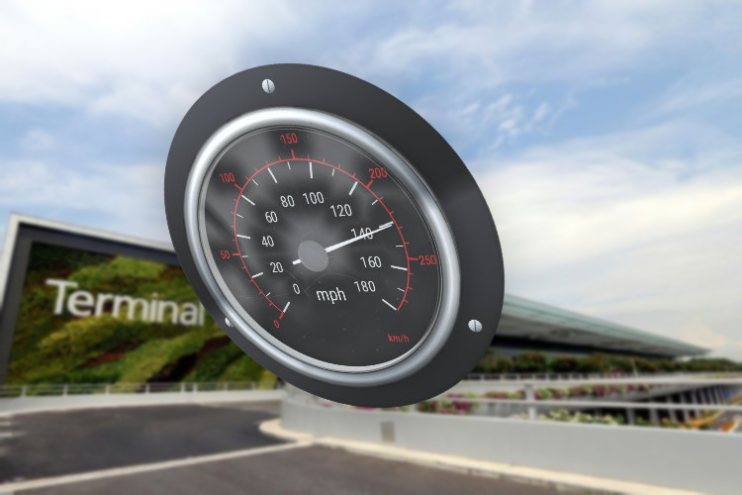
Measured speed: 140 mph
